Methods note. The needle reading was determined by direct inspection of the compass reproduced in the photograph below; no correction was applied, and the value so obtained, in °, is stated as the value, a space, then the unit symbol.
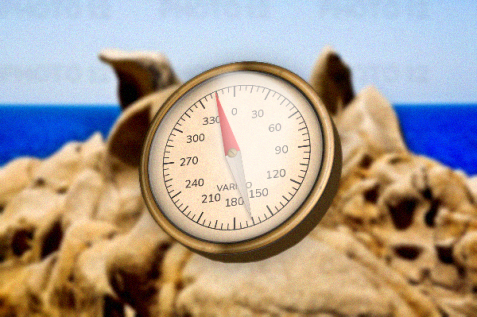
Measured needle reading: 345 °
